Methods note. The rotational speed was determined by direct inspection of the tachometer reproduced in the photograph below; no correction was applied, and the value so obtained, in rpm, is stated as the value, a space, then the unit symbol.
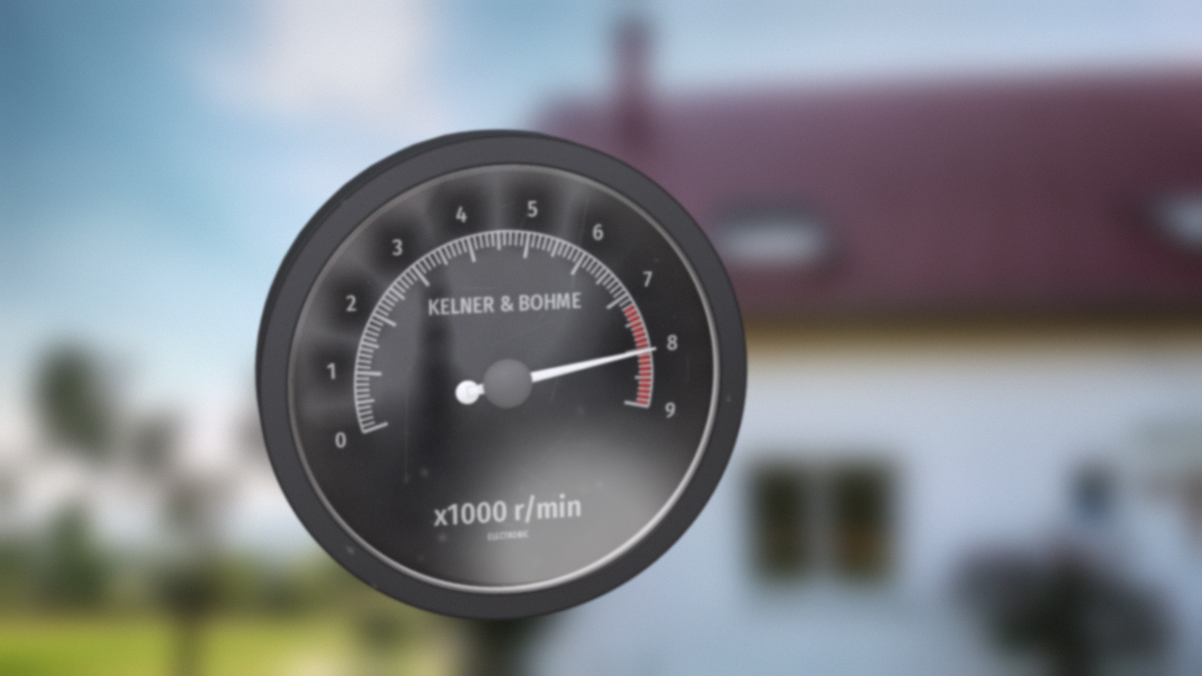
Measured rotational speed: 8000 rpm
